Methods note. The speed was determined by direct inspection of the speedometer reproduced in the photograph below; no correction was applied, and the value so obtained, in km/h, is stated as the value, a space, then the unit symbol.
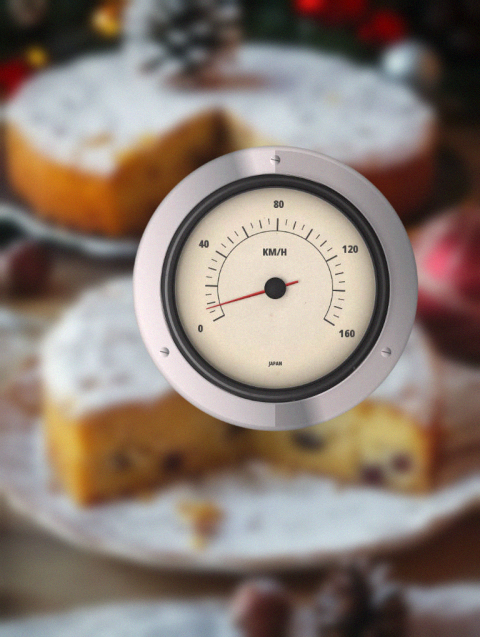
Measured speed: 7.5 km/h
